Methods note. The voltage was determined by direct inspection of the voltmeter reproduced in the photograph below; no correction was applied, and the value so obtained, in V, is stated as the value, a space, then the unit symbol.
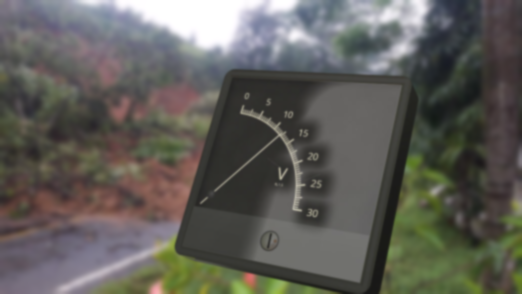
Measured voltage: 12.5 V
